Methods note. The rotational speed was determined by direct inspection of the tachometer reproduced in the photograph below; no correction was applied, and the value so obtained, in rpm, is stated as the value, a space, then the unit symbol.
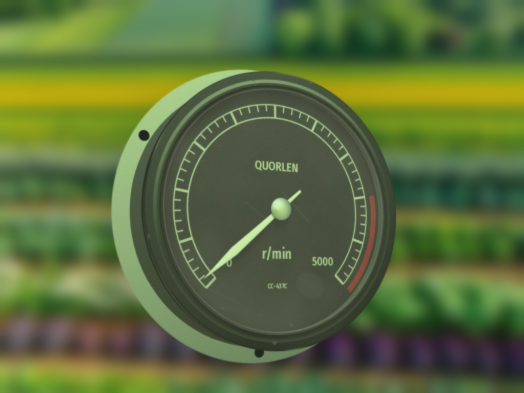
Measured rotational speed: 100 rpm
